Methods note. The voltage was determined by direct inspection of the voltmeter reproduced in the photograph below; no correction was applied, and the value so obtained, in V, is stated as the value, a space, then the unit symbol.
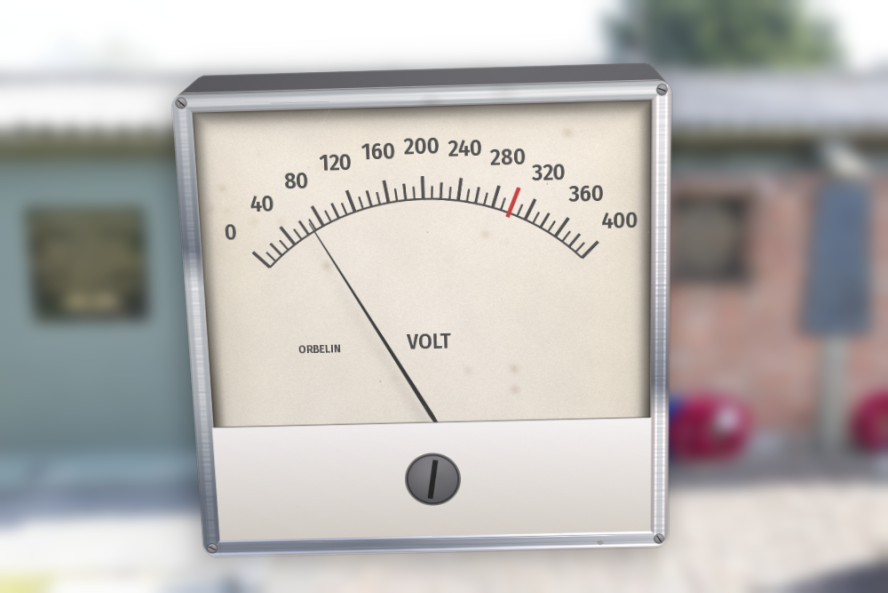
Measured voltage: 70 V
